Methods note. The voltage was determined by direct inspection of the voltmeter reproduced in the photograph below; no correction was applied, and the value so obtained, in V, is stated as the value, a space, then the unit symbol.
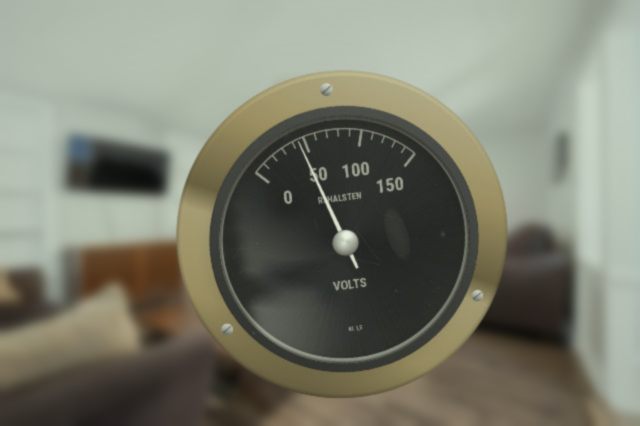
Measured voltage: 45 V
